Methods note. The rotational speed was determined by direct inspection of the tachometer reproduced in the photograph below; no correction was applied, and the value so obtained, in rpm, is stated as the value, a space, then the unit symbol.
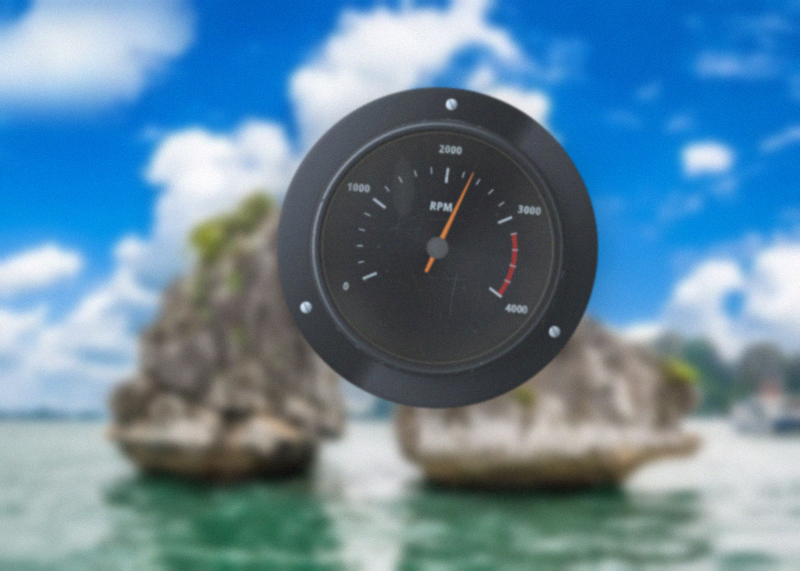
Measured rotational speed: 2300 rpm
